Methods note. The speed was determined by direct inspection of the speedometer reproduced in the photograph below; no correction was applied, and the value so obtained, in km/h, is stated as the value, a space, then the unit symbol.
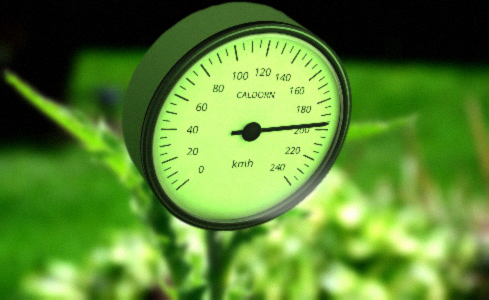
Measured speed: 195 km/h
